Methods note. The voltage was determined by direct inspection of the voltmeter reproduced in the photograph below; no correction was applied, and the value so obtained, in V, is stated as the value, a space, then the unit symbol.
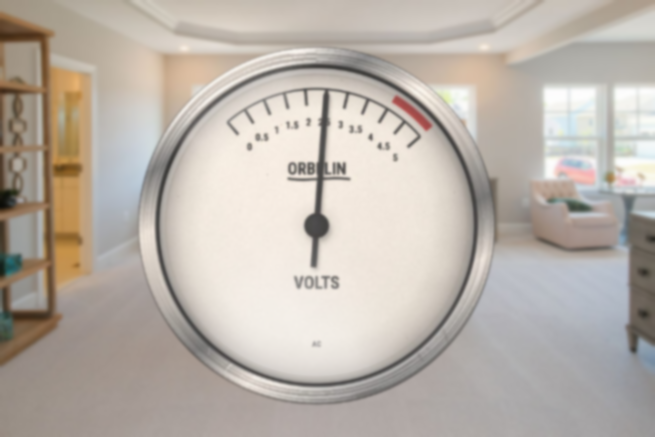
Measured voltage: 2.5 V
